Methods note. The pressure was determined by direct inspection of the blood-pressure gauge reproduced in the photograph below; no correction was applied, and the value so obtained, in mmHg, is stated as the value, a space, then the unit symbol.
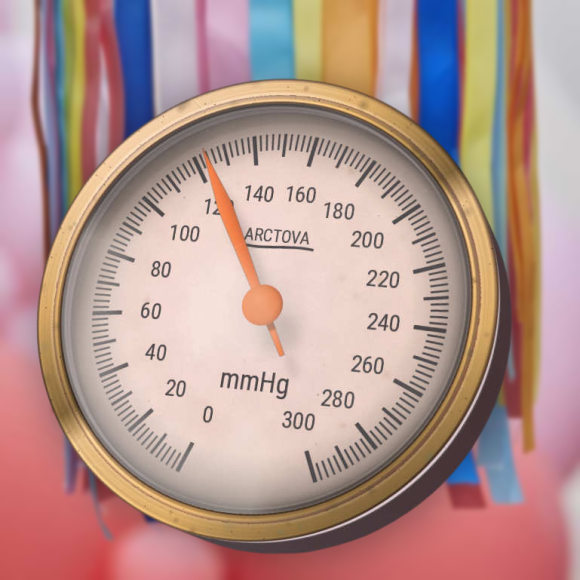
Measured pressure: 124 mmHg
